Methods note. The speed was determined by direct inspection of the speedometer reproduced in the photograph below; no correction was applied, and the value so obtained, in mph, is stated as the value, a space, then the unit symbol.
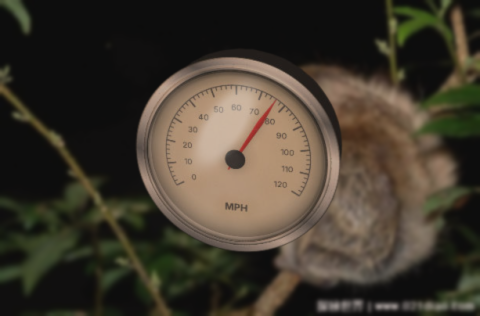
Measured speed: 76 mph
